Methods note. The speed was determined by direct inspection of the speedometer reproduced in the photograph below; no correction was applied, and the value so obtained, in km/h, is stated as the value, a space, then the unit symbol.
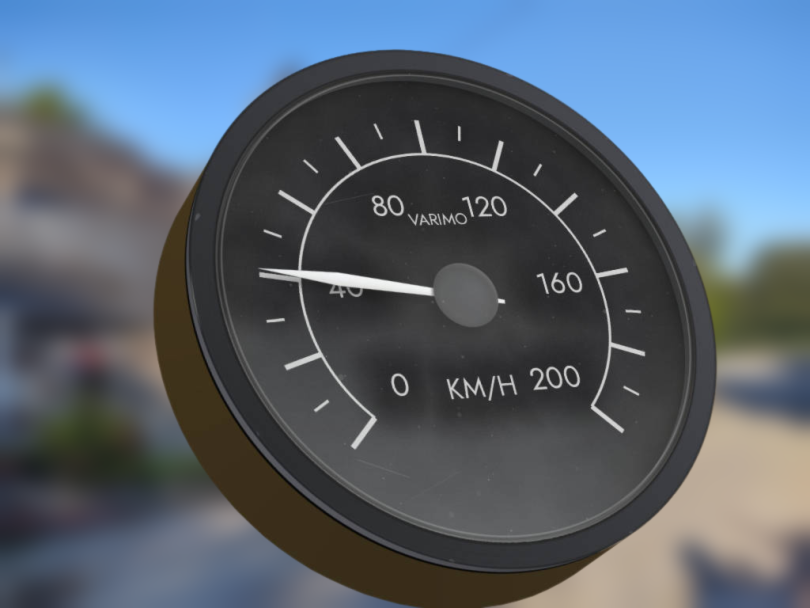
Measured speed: 40 km/h
